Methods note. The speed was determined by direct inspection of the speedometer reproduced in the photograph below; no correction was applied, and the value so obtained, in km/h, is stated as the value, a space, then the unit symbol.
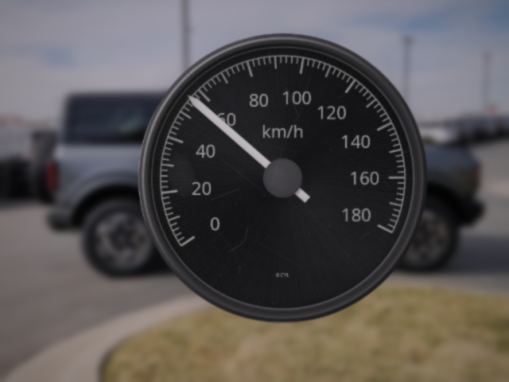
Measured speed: 56 km/h
